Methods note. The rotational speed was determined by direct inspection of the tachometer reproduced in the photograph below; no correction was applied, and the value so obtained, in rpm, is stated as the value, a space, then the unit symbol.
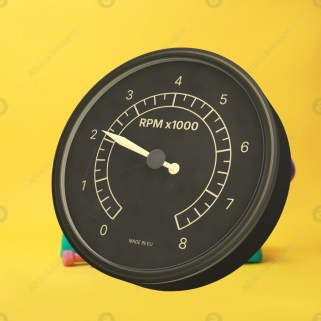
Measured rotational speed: 2125 rpm
